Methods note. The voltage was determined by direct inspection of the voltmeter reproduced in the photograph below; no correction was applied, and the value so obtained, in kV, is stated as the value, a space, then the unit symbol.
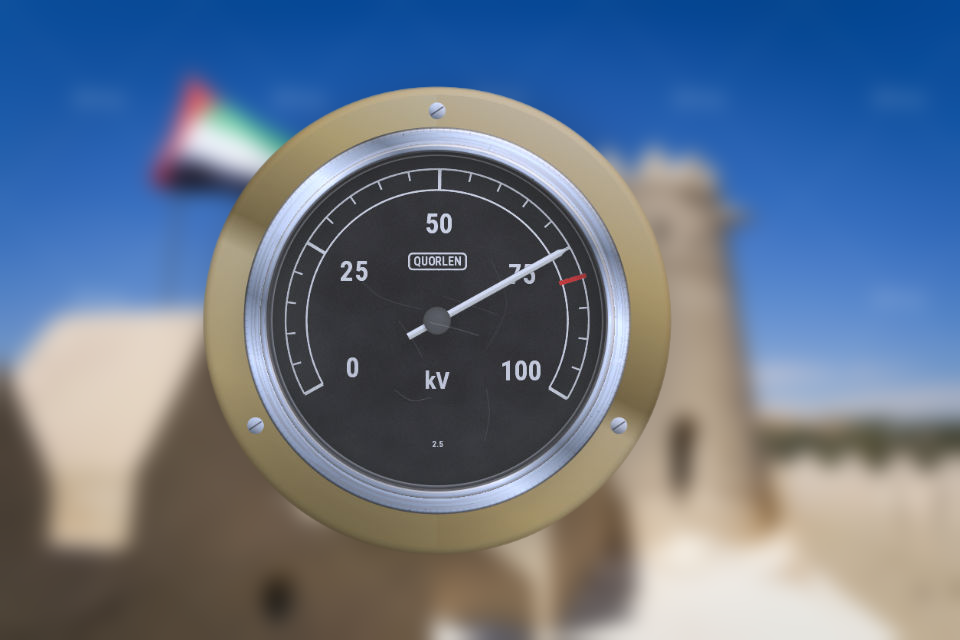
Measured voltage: 75 kV
